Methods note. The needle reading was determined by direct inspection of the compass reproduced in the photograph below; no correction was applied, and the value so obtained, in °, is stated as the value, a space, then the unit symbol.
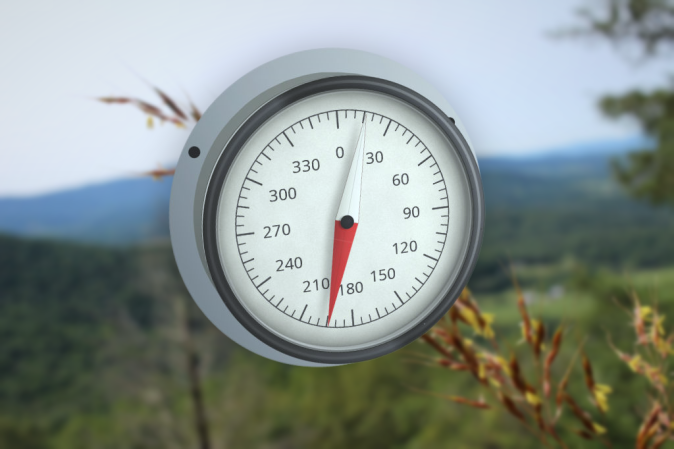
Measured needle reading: 195 °
